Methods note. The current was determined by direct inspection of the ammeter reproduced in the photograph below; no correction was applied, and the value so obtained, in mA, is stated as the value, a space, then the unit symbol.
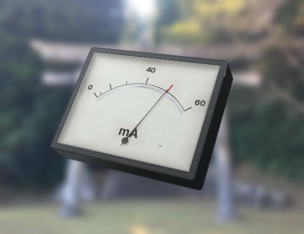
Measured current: 50 mA
